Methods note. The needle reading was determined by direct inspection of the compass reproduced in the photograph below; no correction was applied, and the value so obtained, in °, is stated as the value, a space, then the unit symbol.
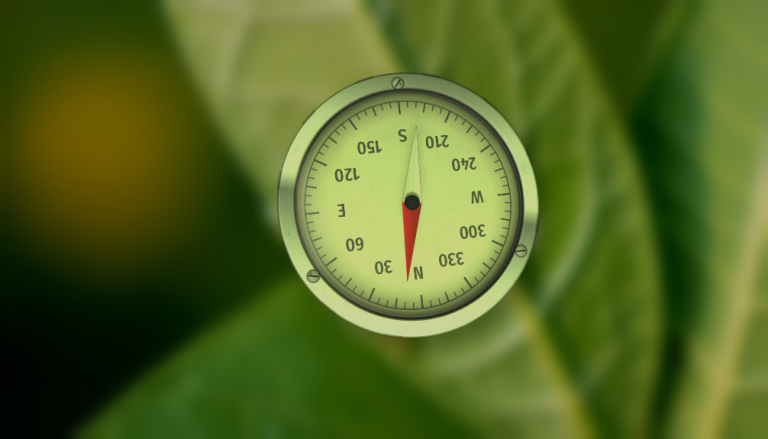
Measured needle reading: 10 °
